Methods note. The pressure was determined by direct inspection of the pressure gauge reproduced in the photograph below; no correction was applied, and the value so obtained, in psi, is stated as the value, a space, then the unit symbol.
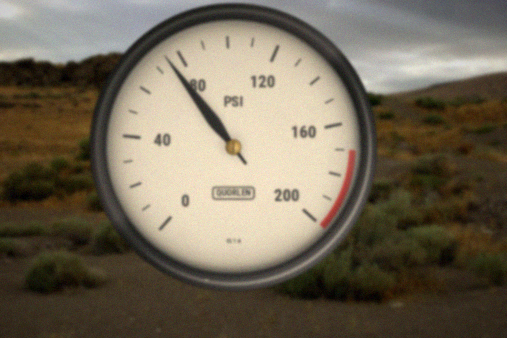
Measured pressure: 75 psi
